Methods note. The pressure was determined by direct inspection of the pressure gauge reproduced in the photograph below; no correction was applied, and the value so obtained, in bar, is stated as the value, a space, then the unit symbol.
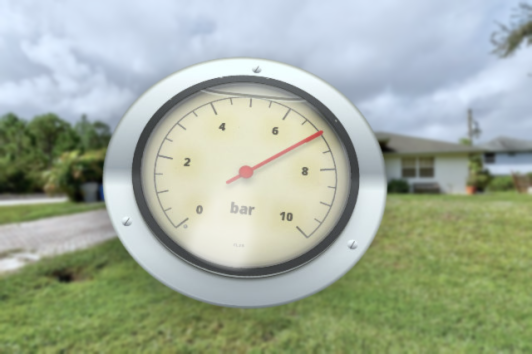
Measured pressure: 7 bar
